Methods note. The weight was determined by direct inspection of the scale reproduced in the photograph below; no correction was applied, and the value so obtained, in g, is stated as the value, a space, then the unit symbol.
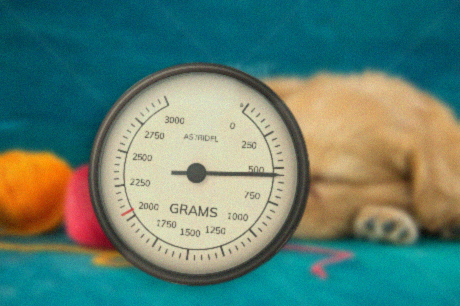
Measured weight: 550 g
